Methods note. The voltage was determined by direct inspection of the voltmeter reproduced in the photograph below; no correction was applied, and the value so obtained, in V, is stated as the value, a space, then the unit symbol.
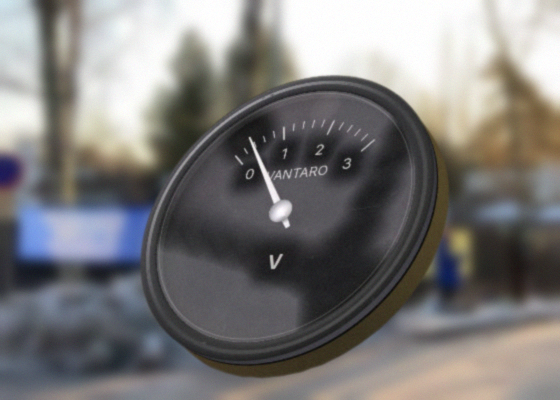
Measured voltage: 0.4 V
